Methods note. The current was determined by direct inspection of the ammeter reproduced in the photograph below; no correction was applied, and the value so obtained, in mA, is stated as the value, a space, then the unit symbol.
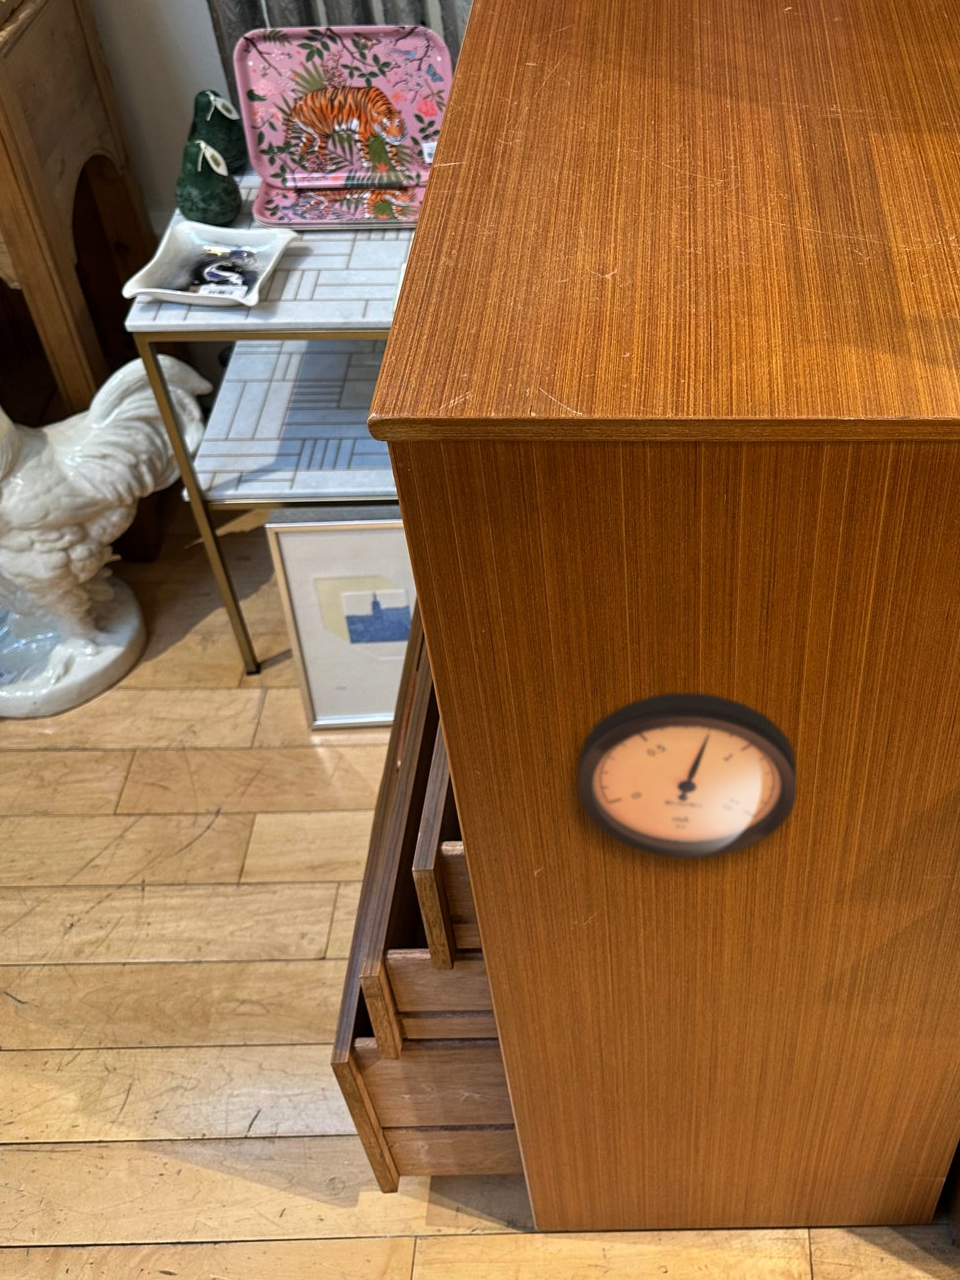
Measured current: 0.8 mA
